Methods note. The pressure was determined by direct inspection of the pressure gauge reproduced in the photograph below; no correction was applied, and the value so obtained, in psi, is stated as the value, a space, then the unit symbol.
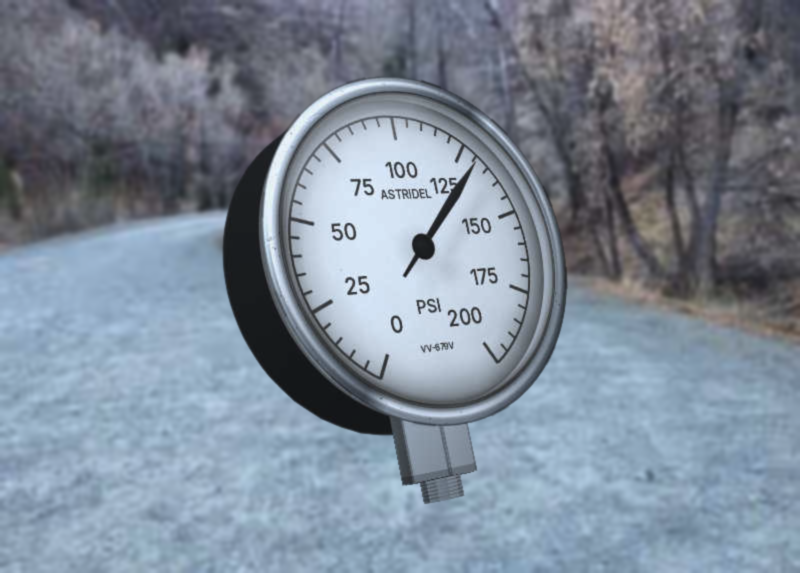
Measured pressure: 130 psi
